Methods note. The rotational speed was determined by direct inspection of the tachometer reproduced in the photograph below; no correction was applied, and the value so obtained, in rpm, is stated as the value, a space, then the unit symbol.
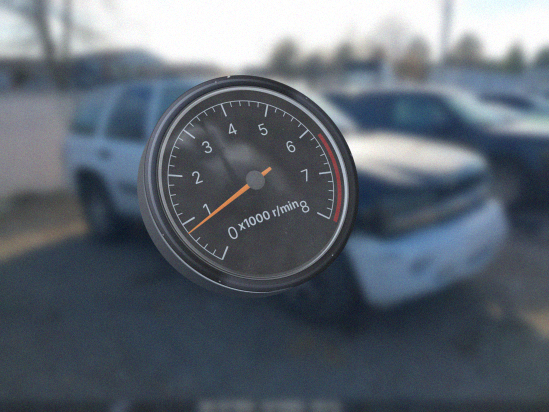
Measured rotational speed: 800 rpm
